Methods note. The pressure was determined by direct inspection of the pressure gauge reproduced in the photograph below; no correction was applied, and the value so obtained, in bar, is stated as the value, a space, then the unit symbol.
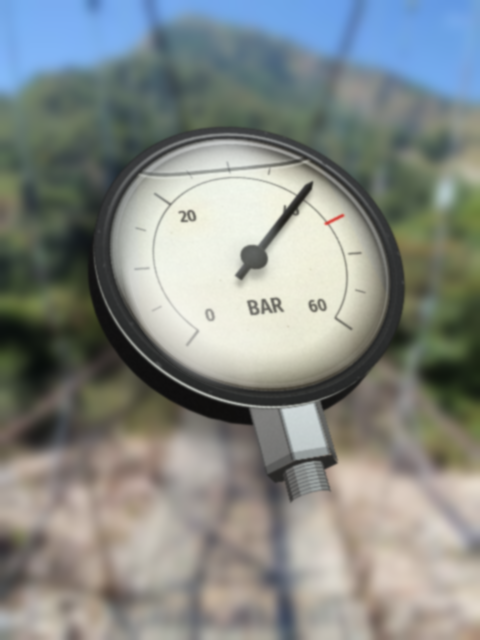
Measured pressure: 40 bar
